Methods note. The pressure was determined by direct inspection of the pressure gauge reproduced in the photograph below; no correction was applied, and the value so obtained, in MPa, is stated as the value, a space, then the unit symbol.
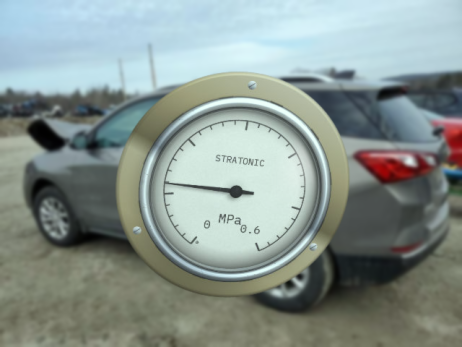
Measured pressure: 0.12 MPa
